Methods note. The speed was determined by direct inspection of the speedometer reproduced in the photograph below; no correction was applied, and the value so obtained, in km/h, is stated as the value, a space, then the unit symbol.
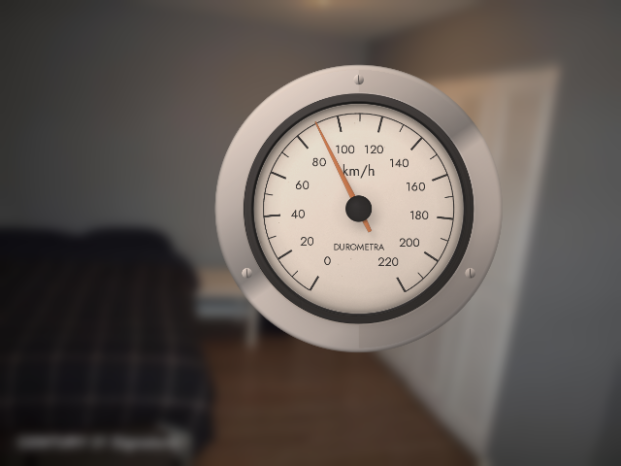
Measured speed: 90 km/h
